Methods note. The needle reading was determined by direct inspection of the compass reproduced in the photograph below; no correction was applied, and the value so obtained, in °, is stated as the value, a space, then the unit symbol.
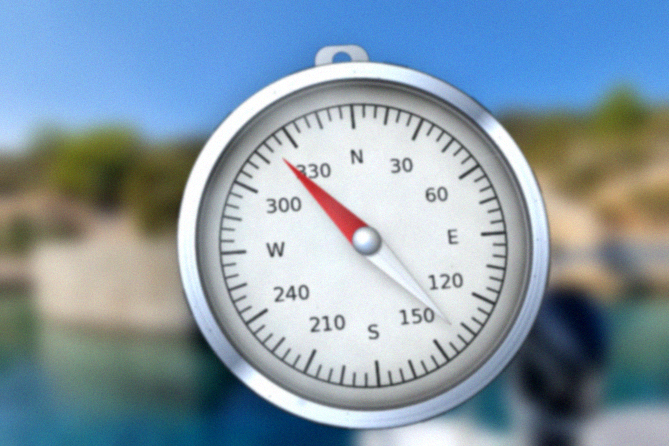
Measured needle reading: 320 °
